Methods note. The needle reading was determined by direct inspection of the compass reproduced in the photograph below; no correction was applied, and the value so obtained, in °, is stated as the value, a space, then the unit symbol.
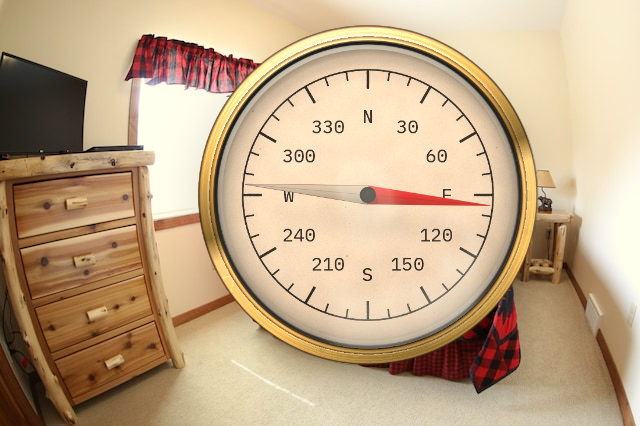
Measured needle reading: 95 °
